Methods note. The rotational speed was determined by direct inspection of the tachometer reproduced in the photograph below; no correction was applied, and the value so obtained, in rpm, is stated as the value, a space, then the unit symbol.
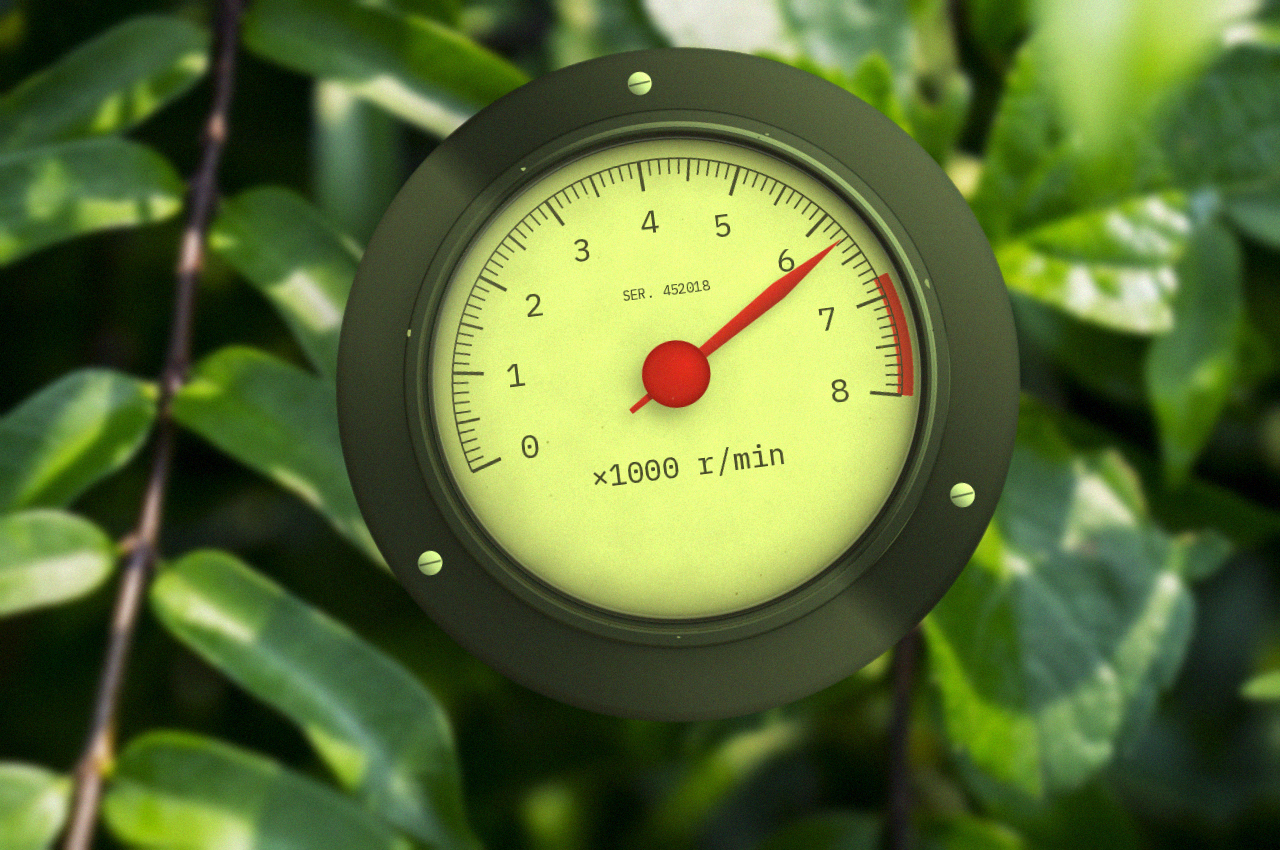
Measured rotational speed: 6300 rpm
